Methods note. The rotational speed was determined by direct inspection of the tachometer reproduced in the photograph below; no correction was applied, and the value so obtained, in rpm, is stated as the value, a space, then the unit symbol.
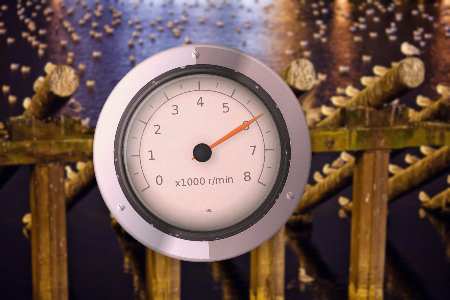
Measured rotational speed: 6000 rpm
